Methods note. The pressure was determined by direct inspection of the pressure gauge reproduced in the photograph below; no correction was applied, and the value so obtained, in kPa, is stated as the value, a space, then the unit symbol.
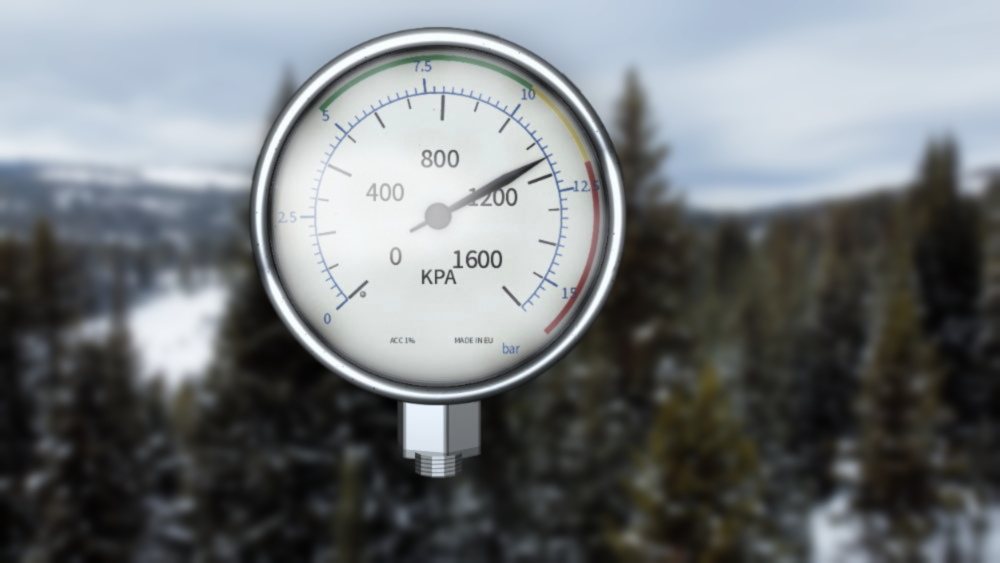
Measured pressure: 1150 kPa
